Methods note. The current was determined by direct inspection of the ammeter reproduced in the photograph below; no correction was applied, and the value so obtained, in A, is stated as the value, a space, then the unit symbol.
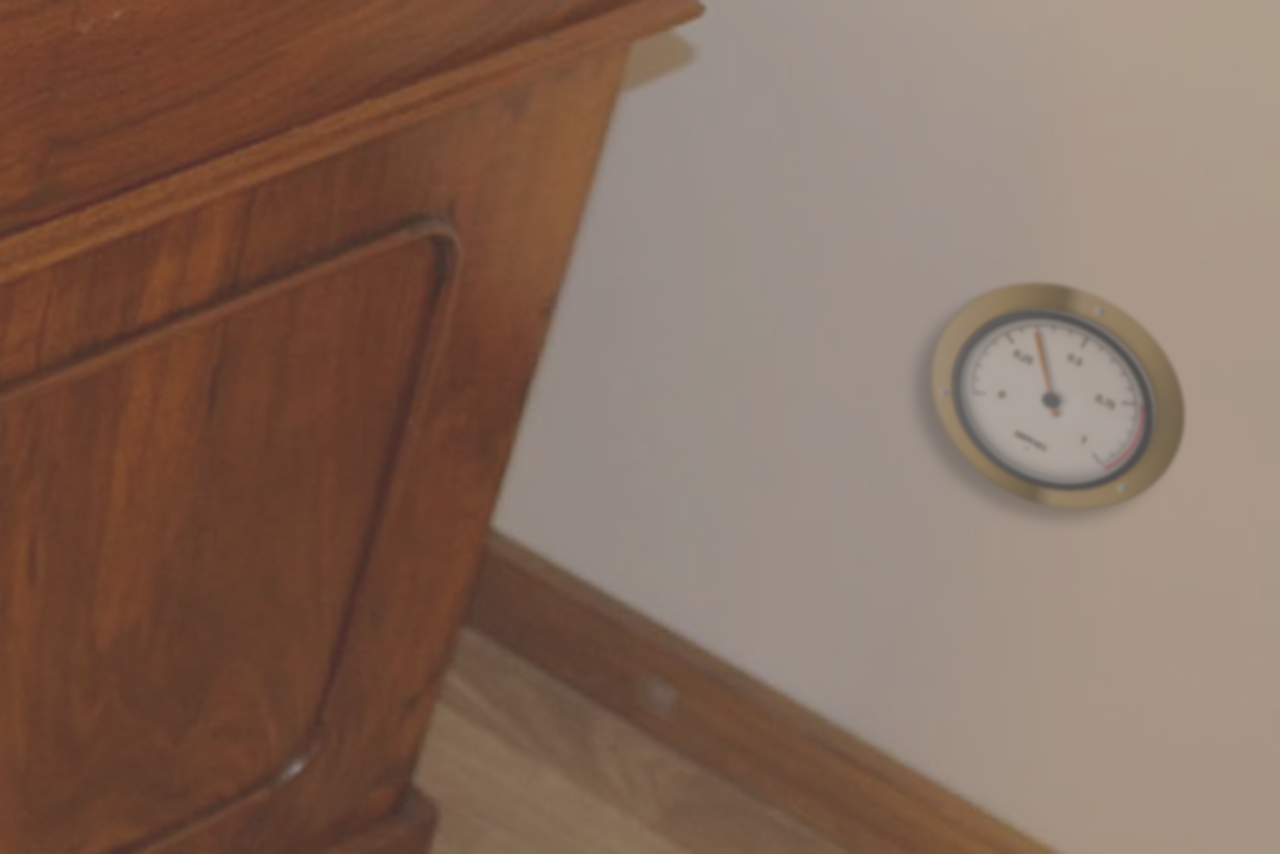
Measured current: 0.35 A
